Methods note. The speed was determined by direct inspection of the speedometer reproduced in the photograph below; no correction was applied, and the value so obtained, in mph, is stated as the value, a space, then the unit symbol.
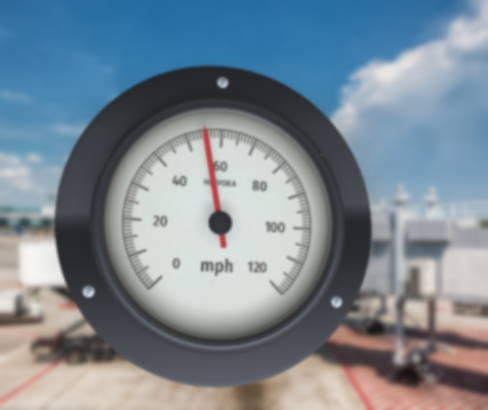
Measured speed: 55 mph
